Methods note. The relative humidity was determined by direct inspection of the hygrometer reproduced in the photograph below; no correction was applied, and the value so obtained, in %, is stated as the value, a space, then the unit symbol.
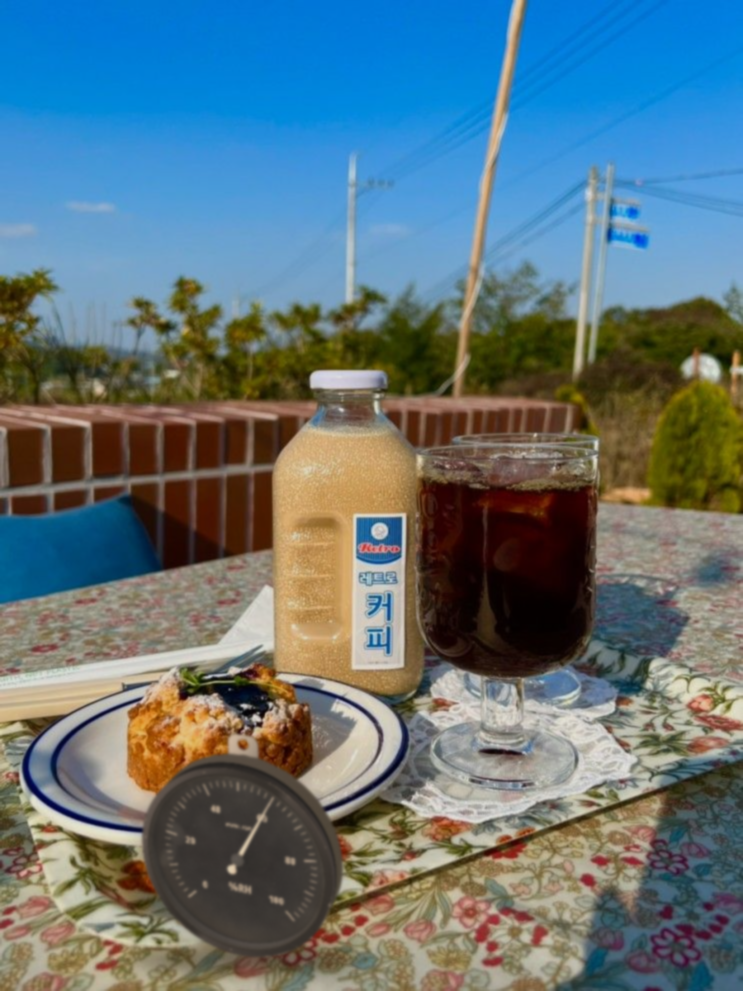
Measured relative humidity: 60 %
